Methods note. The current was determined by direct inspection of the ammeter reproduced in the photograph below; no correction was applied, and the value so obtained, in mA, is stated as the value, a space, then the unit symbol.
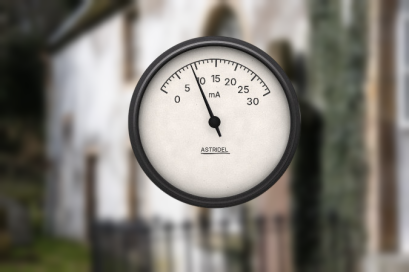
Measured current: 9 mA
